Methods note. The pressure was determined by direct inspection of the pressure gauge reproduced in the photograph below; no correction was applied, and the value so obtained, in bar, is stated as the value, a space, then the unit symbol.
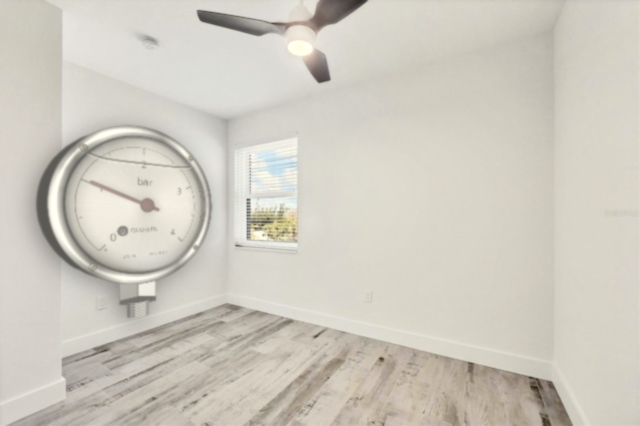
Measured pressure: 1 bar
